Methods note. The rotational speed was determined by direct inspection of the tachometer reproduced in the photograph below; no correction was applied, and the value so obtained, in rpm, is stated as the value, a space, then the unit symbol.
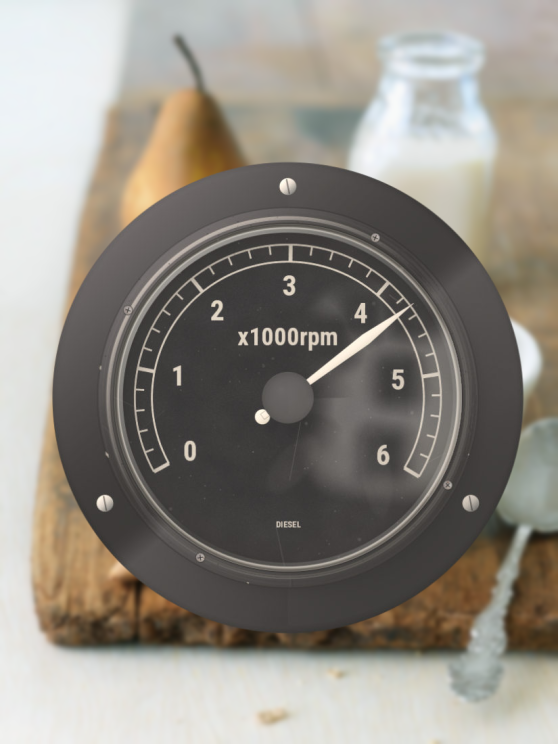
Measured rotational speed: 4300 rpm
